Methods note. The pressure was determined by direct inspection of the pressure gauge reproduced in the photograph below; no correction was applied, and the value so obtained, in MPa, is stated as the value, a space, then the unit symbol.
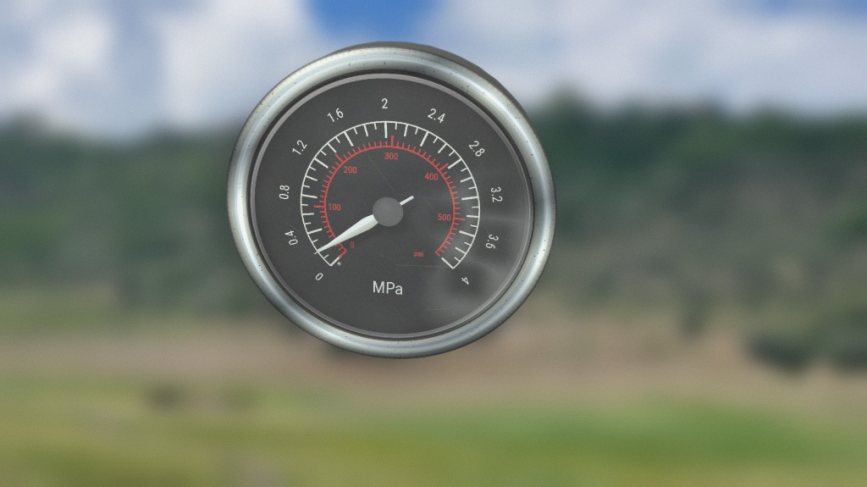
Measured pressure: 0.2 MPa
